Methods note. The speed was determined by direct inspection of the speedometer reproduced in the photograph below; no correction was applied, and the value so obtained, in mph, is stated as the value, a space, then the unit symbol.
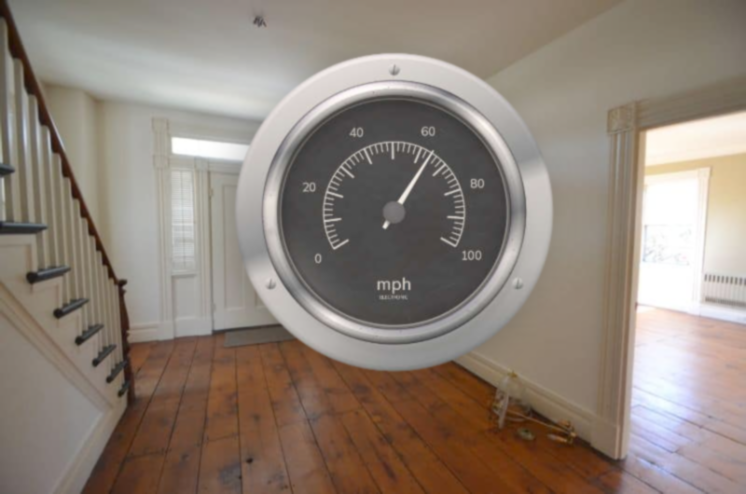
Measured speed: 64 mph
